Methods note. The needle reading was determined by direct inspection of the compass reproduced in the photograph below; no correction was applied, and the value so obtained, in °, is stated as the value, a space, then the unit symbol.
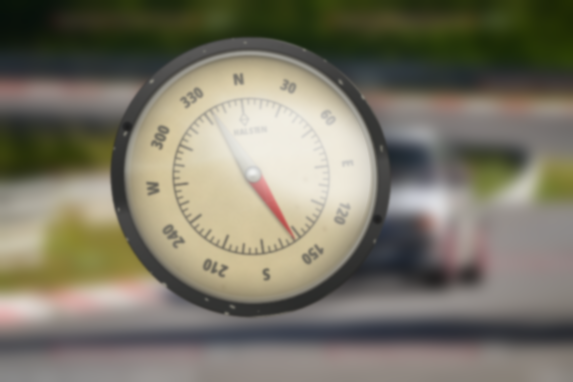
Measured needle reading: 155 °
